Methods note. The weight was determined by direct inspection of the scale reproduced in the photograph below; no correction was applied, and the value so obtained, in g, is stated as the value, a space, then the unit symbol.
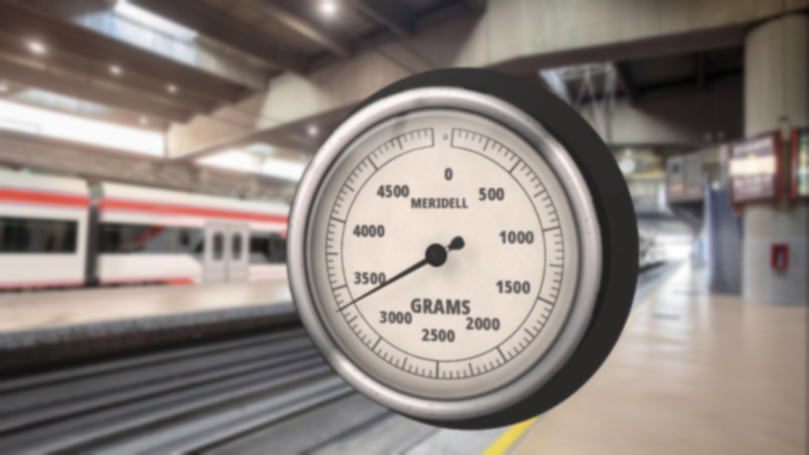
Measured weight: 3350 g
